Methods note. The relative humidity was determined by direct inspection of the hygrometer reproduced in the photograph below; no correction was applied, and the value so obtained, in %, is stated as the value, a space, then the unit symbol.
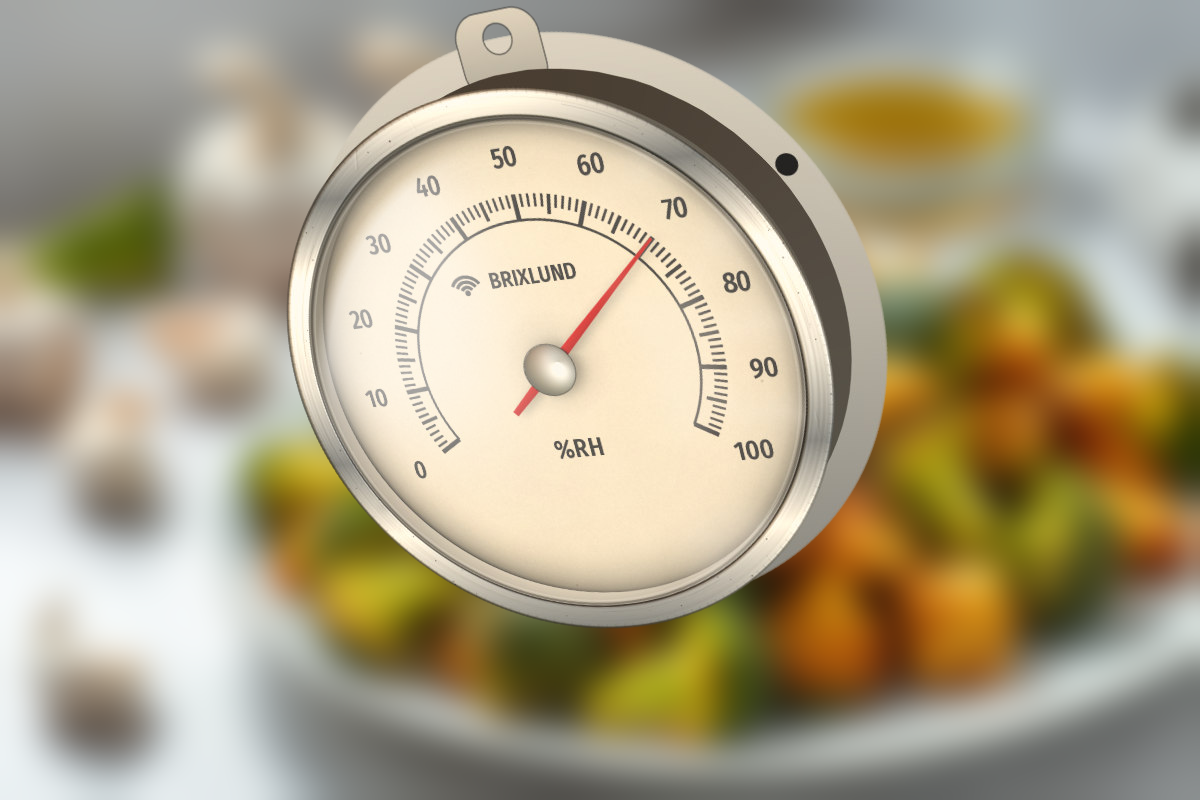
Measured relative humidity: 70 %
